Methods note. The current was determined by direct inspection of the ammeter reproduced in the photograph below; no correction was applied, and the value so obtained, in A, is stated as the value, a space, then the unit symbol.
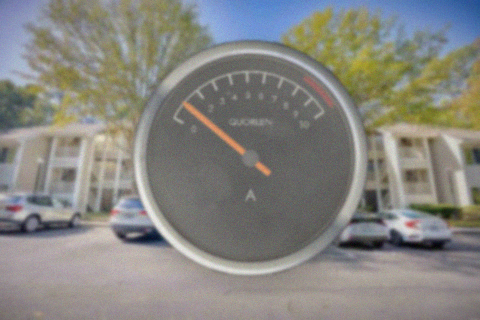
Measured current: 1 A
